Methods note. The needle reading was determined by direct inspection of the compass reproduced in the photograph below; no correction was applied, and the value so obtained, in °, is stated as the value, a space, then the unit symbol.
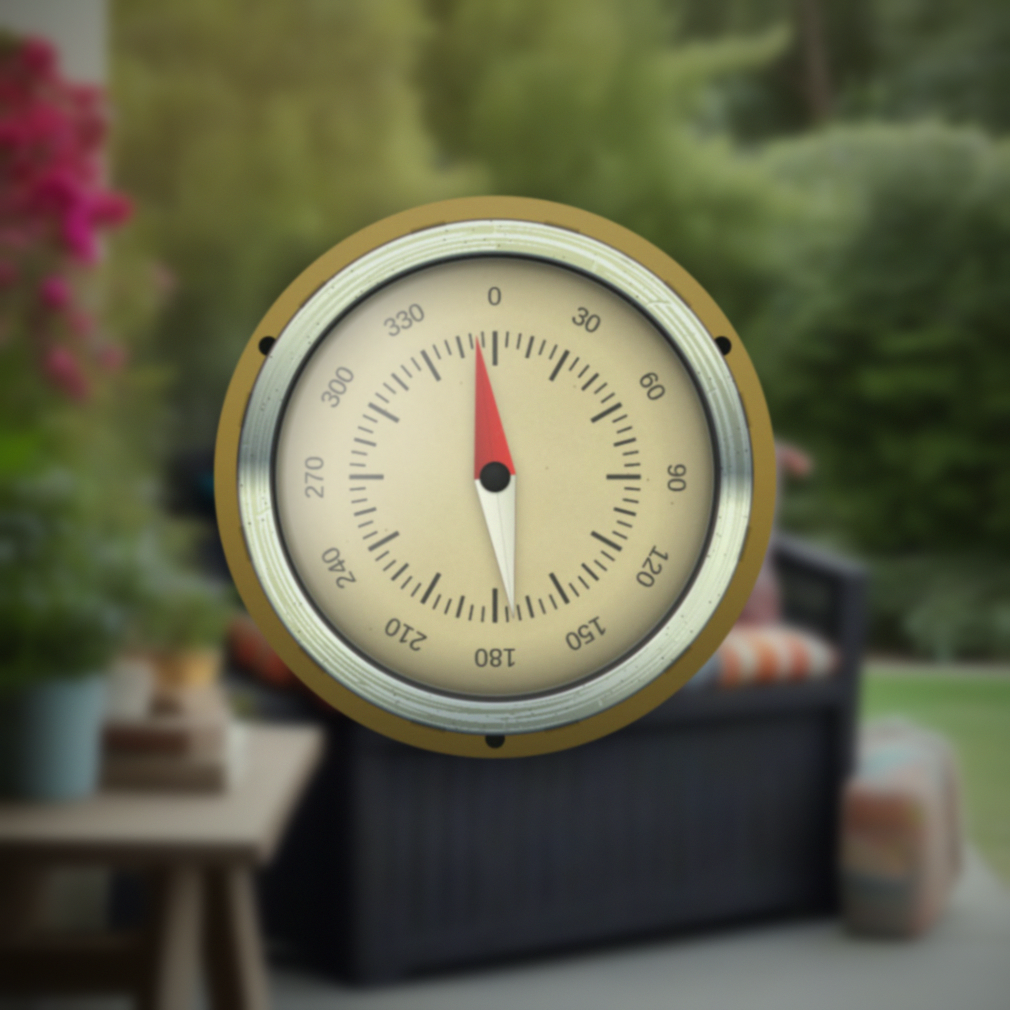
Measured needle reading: 352.5 °
